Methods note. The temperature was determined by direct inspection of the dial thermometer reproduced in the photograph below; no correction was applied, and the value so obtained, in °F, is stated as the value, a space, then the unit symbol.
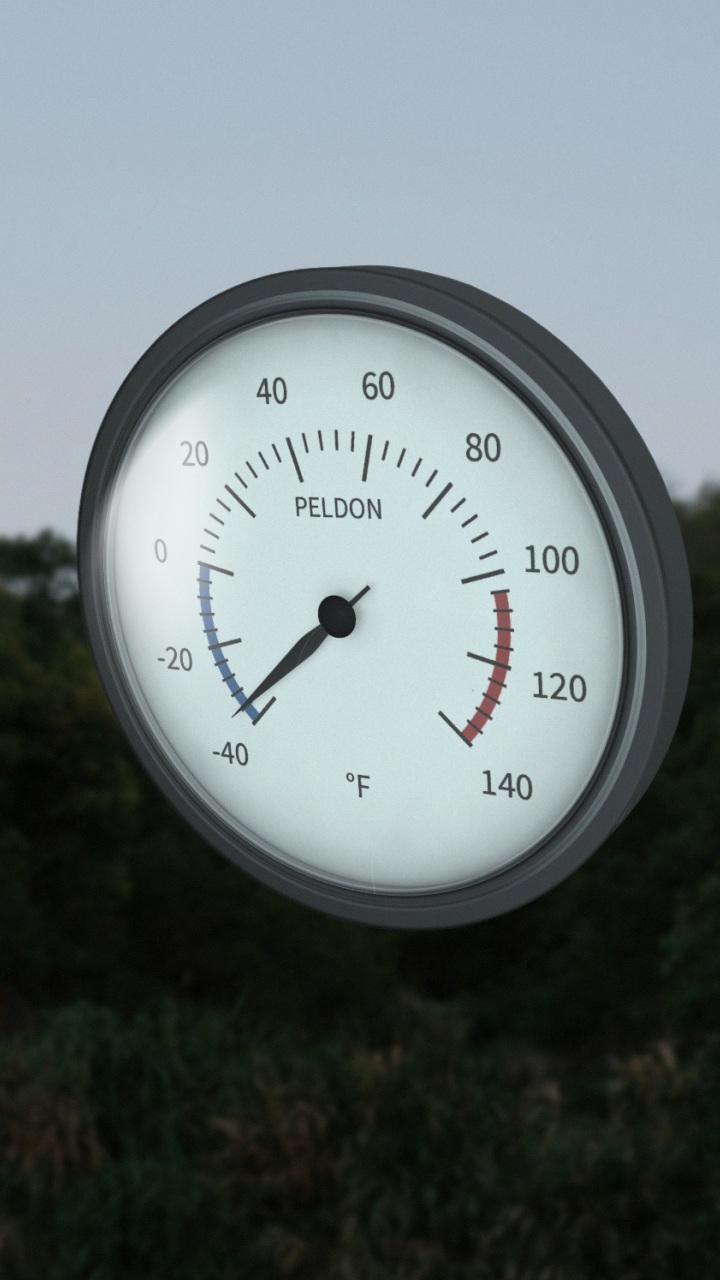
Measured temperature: -36 °F
